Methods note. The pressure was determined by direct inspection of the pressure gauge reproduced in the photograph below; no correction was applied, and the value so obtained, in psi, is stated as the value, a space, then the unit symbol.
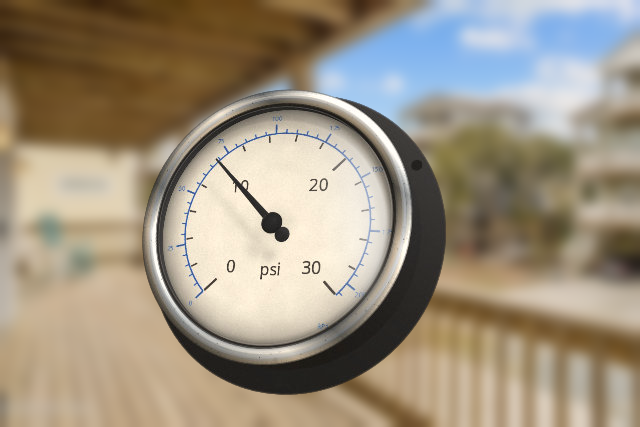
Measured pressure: 10 psi
